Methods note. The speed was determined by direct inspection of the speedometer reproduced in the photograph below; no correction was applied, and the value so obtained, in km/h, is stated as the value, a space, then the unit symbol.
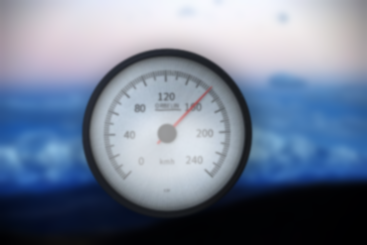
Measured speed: 160 km/h
